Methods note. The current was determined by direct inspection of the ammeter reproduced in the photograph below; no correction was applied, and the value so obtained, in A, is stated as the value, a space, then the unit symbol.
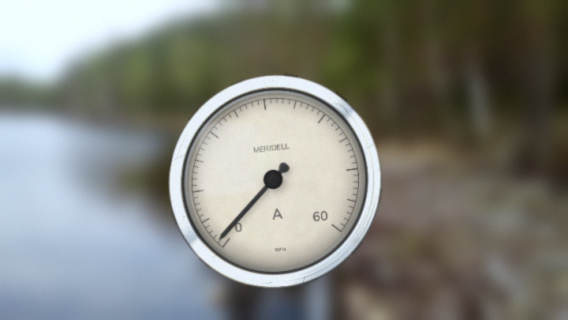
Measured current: 1 A
